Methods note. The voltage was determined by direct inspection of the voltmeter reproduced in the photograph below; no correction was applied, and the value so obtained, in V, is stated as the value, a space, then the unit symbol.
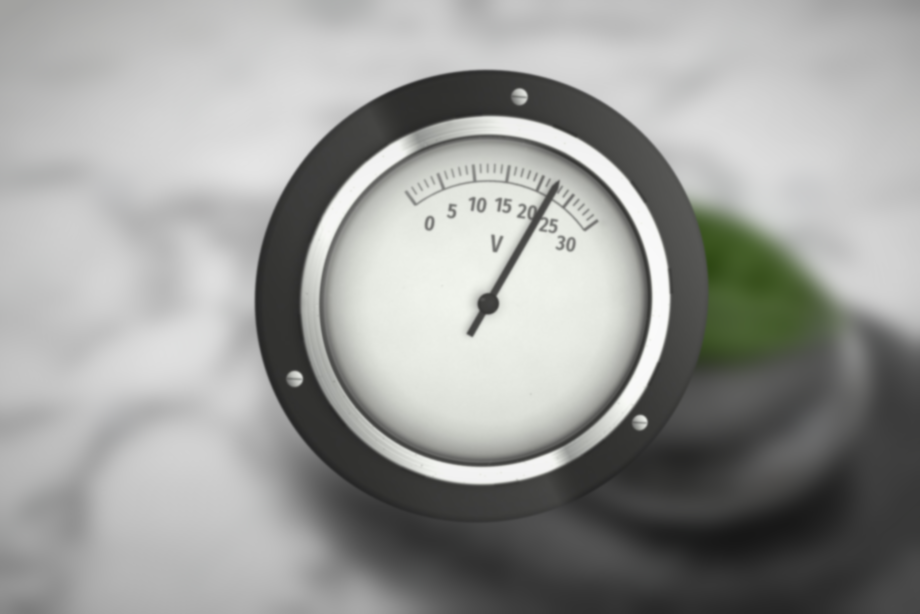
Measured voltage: 22 V
